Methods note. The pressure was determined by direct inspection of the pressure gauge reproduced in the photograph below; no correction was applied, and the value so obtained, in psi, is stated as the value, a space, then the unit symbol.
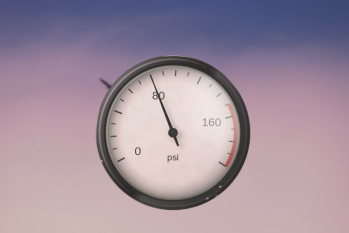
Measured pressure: 80 psi
